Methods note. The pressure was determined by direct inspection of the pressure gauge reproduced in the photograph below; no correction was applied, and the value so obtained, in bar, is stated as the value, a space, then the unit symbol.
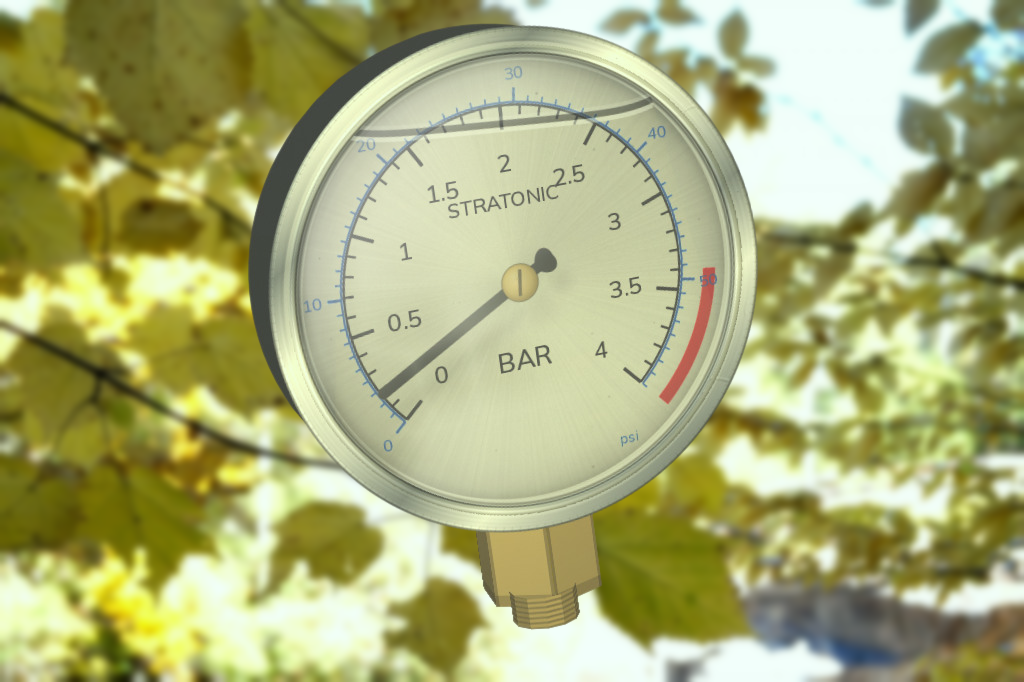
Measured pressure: 0.2 bar
